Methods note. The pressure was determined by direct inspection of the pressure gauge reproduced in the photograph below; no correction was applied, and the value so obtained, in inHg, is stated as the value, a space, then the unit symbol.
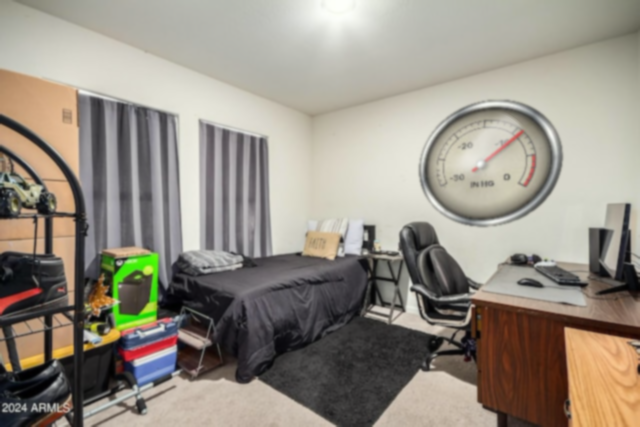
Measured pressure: -9 inHg
